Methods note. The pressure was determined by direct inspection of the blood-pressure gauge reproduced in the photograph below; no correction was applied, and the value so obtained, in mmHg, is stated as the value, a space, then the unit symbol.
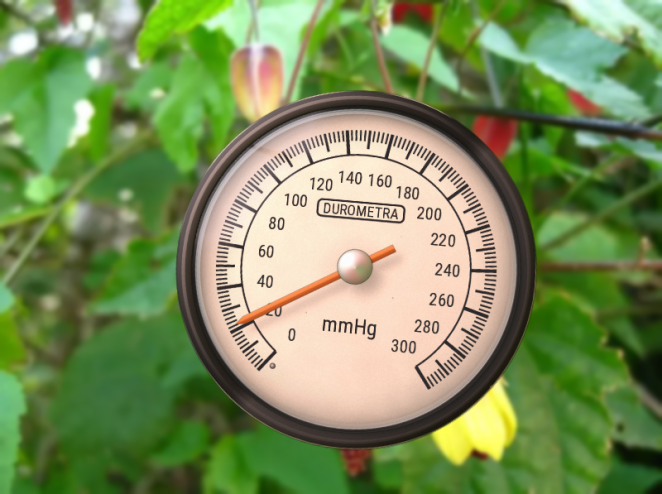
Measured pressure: 22 mmHg
